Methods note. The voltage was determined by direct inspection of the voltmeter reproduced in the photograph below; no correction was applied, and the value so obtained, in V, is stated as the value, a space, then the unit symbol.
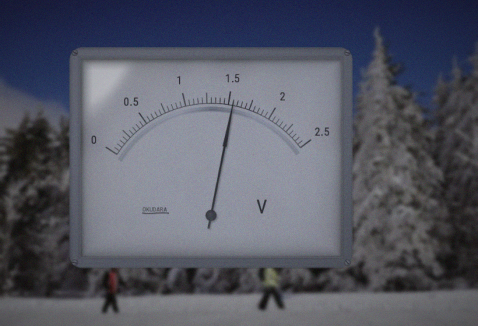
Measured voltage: 1.55 V
